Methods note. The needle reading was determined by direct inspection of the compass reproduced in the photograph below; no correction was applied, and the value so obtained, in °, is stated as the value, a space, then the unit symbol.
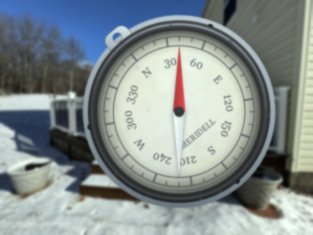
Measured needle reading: 40 °
